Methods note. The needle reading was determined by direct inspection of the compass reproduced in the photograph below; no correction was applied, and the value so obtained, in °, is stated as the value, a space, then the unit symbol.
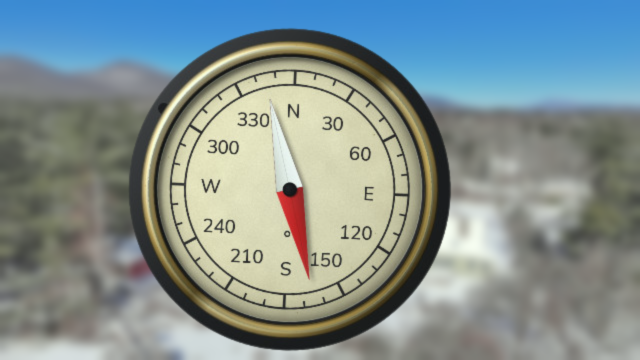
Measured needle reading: 165 °
